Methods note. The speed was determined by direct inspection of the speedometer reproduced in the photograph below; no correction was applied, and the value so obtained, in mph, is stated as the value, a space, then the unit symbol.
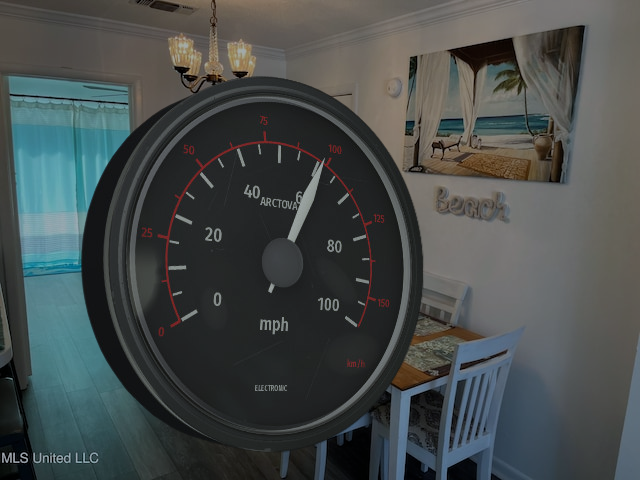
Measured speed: 60 mph
